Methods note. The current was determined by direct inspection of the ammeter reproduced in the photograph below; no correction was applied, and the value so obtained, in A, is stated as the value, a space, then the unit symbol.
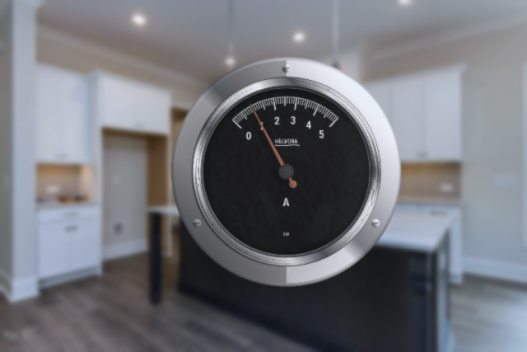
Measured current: 1 A
